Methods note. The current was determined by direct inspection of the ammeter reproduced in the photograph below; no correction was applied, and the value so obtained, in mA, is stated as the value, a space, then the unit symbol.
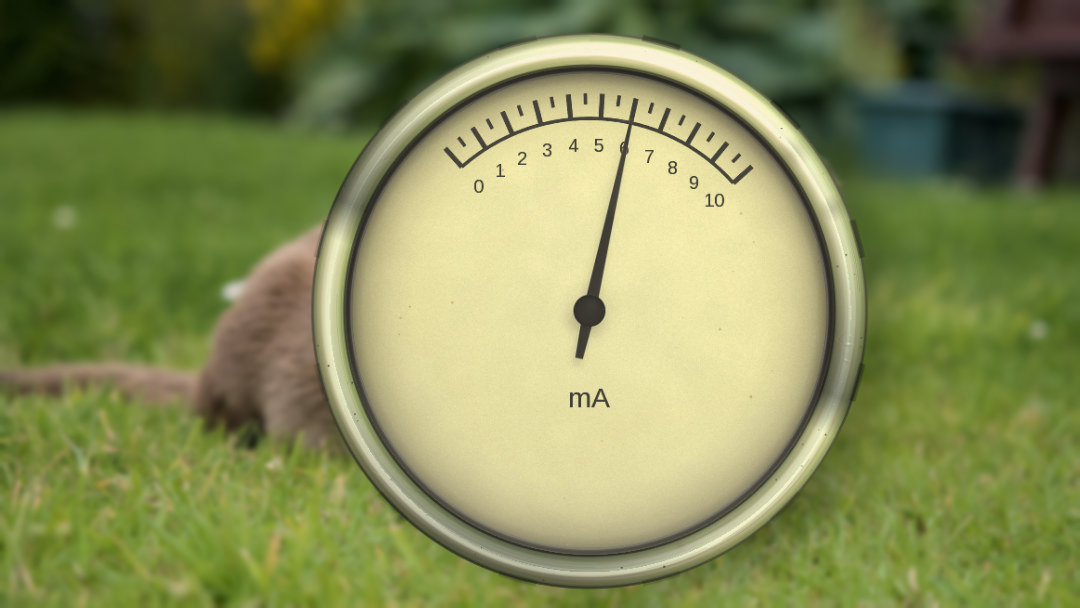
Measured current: 6 mA
